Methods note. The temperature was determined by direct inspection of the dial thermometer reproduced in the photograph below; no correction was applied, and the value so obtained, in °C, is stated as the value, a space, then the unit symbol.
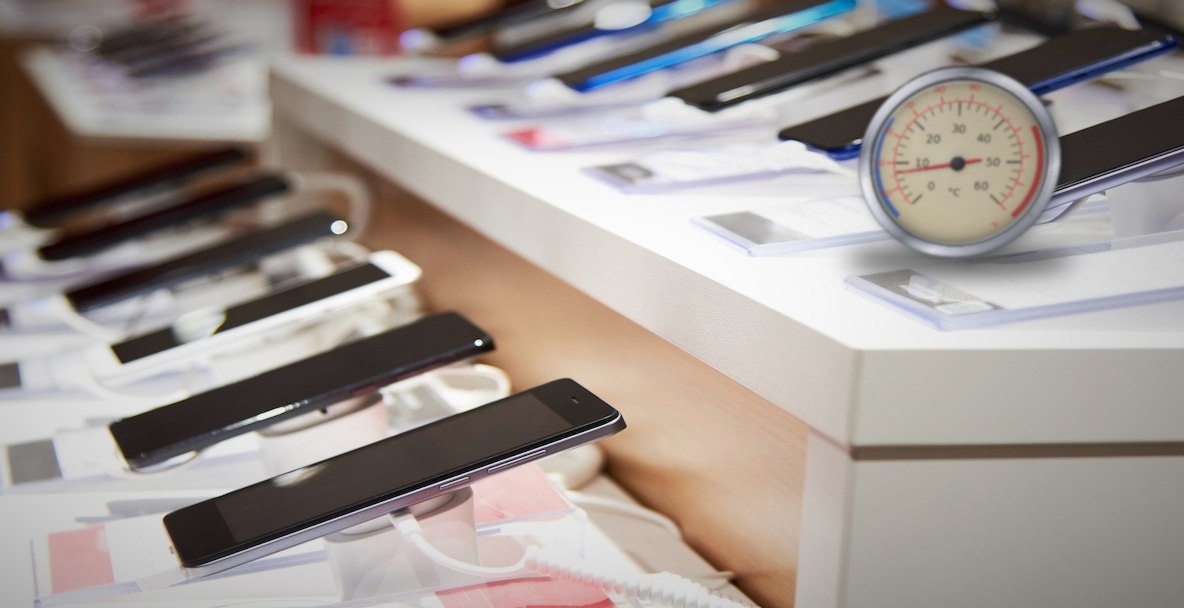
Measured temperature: 8 °C
